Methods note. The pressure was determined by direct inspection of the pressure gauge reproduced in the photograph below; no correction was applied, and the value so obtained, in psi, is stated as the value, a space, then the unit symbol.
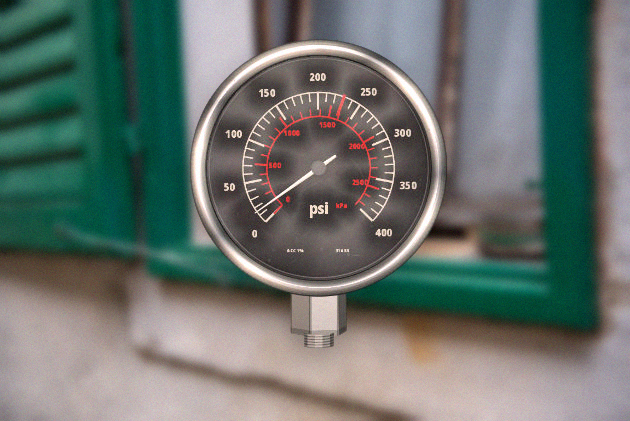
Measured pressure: 15 psi
